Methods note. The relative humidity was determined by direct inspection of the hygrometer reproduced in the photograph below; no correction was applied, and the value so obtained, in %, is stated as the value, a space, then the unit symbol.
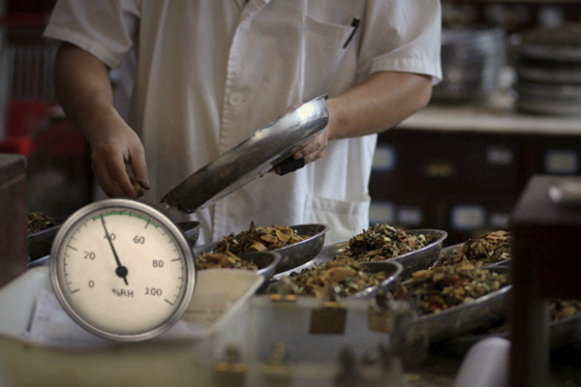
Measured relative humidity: 40 %
